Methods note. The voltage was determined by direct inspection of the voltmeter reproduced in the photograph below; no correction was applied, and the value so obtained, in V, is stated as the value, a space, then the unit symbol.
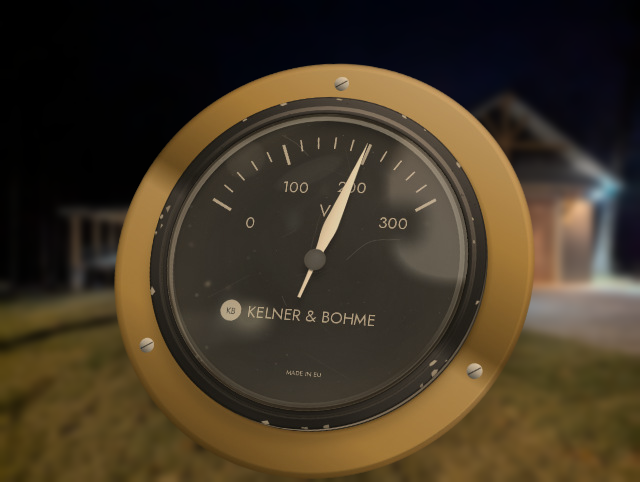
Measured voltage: 200 V
